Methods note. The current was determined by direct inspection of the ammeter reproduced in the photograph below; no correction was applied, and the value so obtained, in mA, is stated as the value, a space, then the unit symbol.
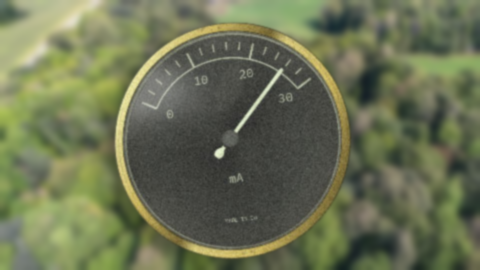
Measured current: 26 mA
